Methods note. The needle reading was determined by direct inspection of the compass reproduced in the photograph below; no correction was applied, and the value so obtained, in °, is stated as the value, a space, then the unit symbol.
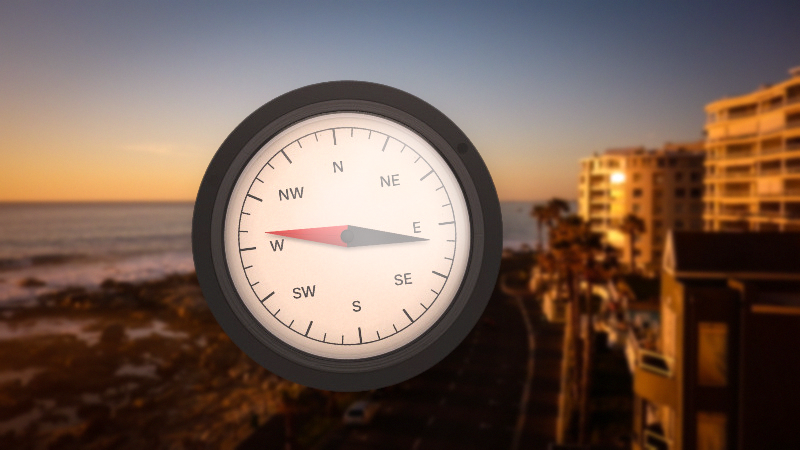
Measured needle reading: 280 °
